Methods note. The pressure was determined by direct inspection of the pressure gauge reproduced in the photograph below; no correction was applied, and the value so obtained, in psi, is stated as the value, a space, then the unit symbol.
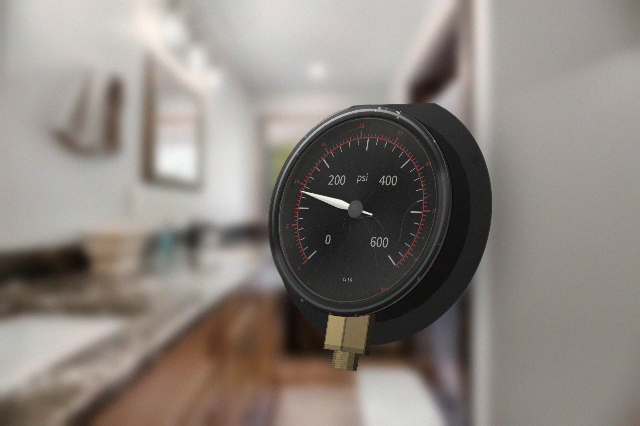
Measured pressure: 130 psi
